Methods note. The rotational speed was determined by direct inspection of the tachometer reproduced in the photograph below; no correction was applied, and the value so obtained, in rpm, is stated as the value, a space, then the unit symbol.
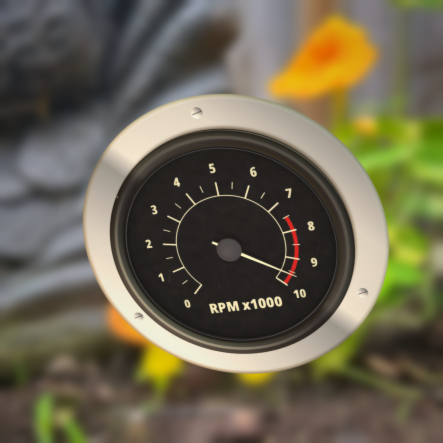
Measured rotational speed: 9500 rpm
